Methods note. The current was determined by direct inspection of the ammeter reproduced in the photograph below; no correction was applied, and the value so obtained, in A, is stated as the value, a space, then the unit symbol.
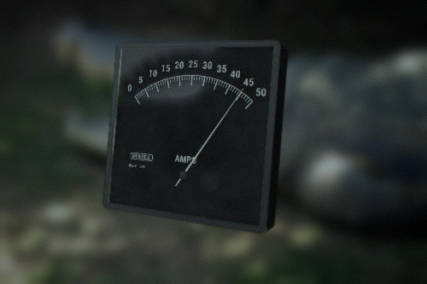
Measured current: 45 A
